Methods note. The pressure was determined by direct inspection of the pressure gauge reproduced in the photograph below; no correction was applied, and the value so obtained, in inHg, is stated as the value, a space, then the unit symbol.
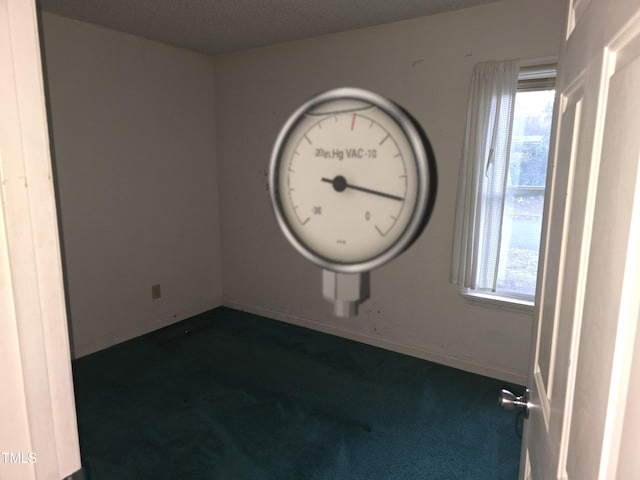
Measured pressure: -4 inHg
